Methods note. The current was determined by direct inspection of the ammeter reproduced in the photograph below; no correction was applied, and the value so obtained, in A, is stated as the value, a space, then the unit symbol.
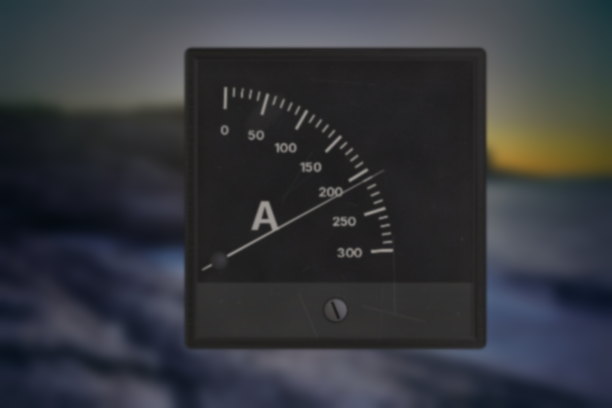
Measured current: 210 A
